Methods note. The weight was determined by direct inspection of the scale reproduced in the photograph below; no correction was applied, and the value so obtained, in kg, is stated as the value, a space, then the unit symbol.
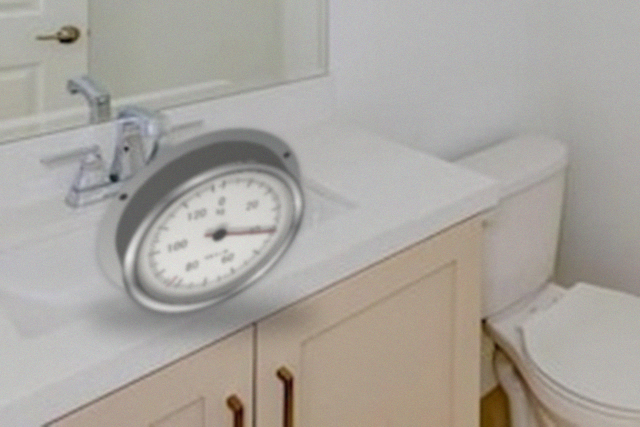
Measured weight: 40 kg
